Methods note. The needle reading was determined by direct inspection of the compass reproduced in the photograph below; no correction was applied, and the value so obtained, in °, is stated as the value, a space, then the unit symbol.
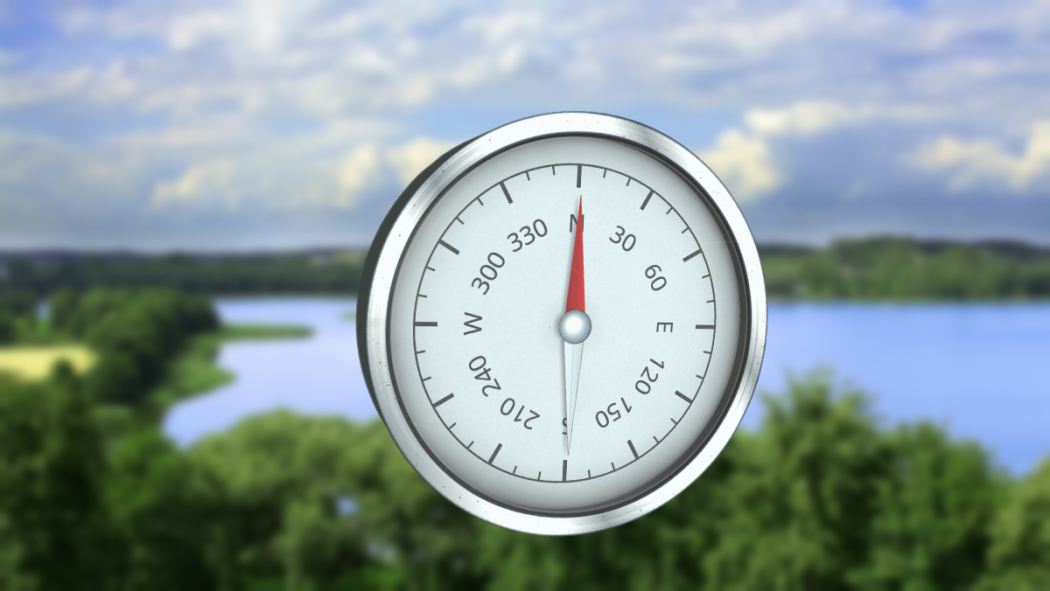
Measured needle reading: 0 °
